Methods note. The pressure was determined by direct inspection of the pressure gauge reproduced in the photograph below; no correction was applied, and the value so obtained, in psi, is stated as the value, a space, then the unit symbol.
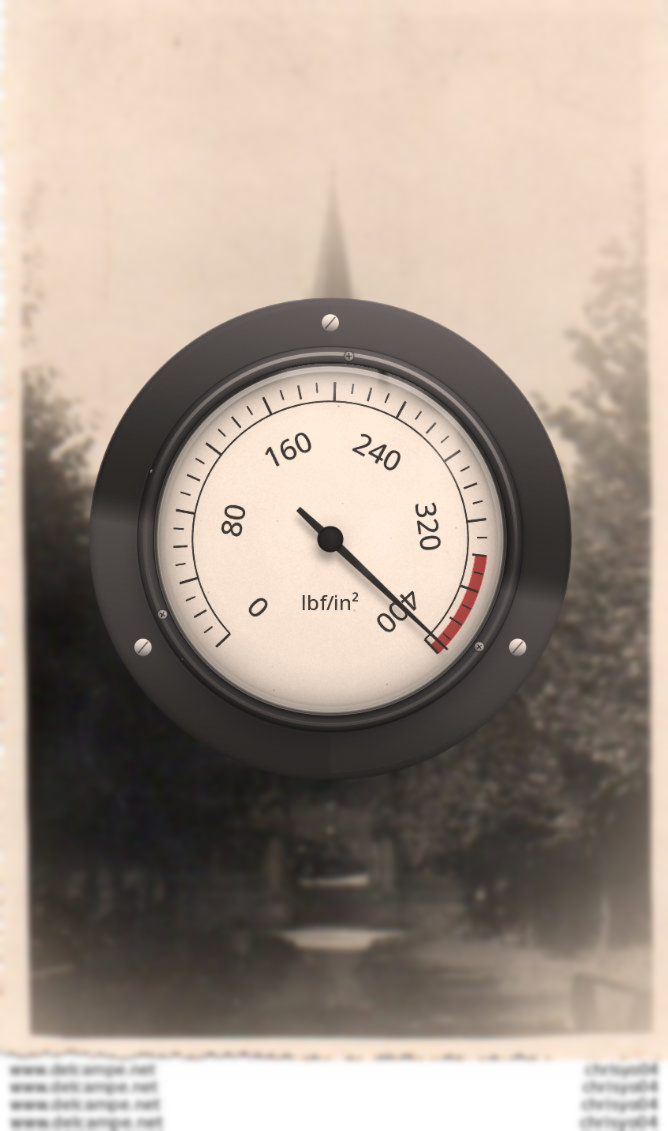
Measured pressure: 395 psi
